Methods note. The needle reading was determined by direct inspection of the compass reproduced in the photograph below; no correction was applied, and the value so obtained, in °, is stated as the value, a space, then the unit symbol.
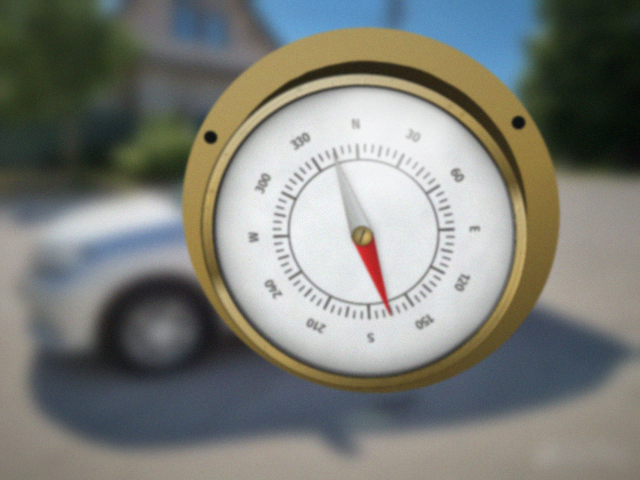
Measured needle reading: 165 °
